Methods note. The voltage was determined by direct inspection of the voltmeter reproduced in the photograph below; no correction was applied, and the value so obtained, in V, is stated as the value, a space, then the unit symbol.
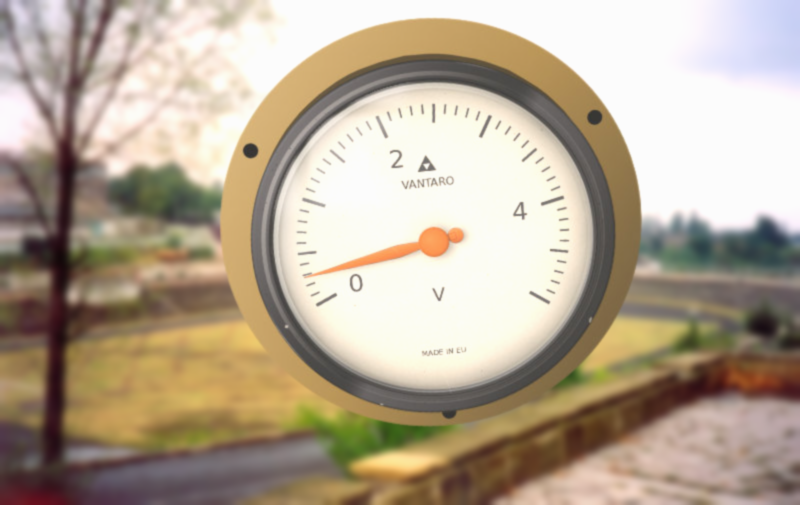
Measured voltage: 0.3 V
